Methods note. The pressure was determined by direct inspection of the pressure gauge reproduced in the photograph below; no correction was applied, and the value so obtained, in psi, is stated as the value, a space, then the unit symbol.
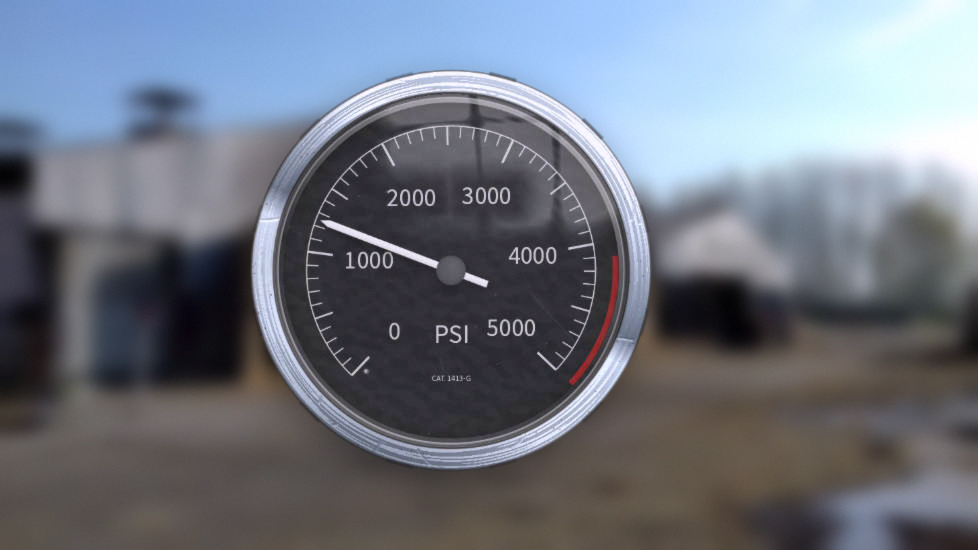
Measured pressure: 1250 psi
